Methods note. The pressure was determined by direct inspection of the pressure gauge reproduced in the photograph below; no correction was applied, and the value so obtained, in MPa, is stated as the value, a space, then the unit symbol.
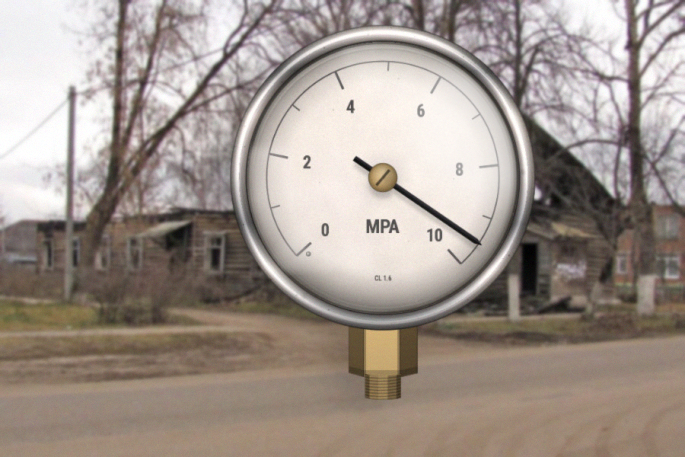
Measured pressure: 9.5 MPa
